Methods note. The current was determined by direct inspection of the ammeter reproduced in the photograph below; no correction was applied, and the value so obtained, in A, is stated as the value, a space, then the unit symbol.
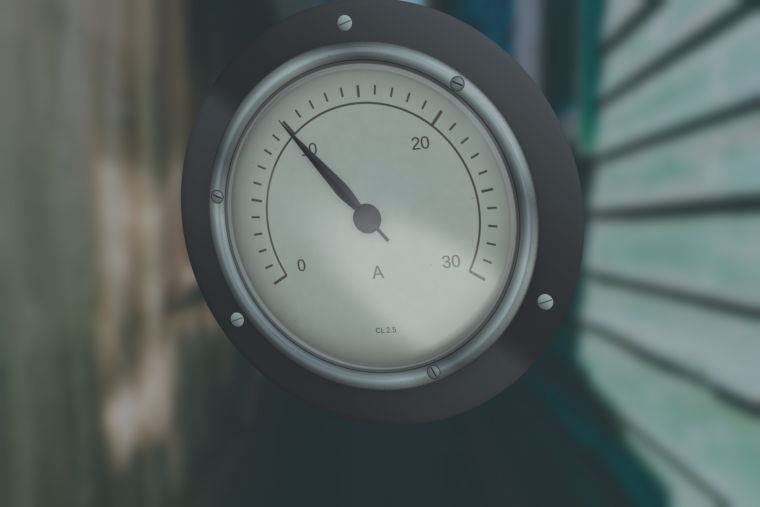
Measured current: 10 A
